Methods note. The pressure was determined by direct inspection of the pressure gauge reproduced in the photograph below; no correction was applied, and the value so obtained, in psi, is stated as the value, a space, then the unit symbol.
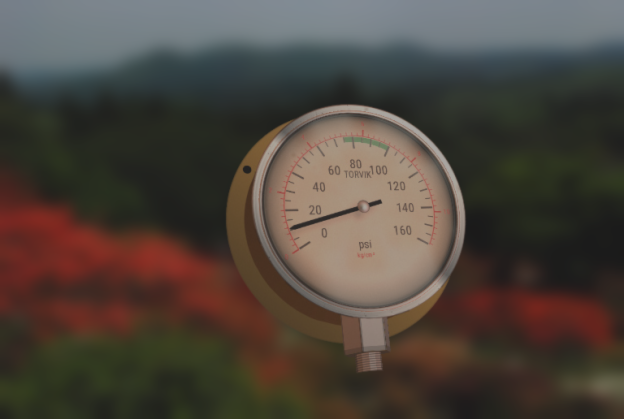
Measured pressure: 10 psi
